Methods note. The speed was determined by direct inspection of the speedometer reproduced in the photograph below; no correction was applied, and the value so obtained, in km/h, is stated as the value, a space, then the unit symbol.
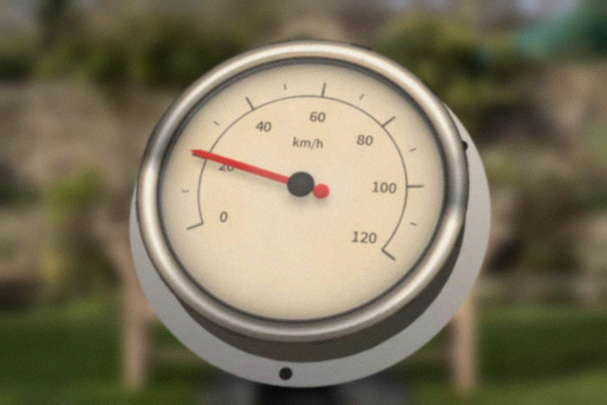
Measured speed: 20 km/h
